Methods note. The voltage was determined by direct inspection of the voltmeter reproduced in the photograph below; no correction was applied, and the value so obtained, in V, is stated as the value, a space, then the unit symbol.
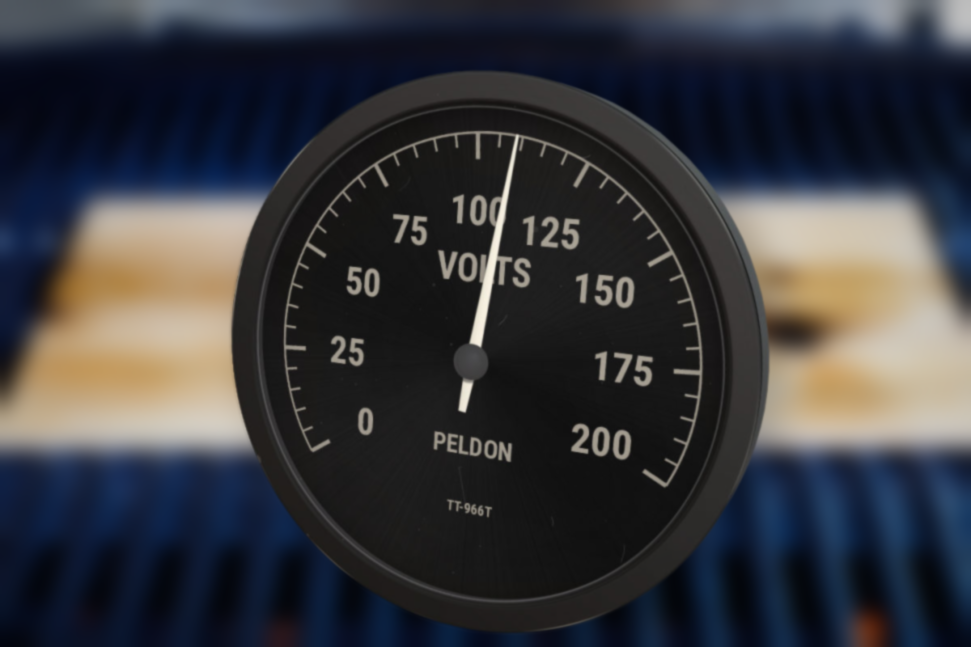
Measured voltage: 110 V
